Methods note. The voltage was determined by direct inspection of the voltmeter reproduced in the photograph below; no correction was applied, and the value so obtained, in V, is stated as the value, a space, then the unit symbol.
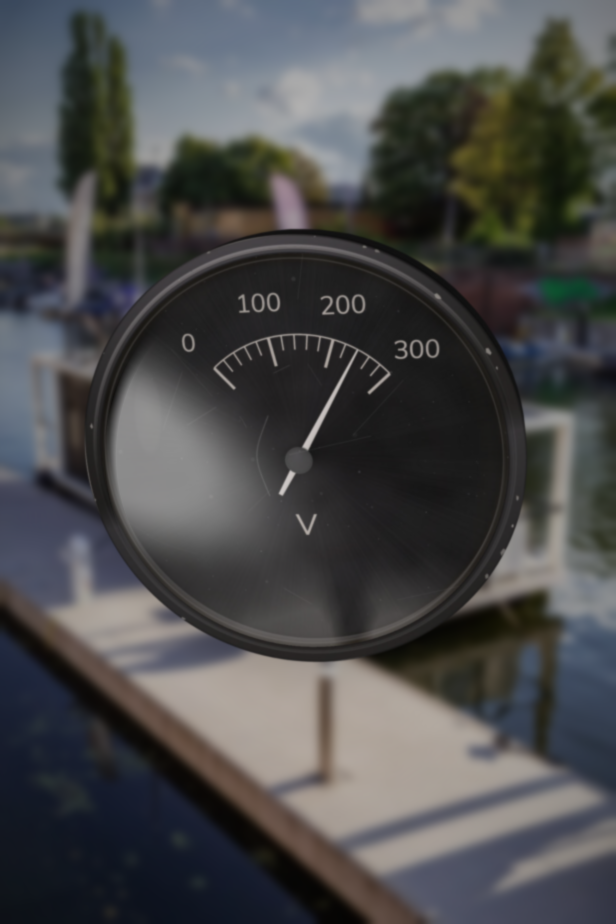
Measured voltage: 240 V
